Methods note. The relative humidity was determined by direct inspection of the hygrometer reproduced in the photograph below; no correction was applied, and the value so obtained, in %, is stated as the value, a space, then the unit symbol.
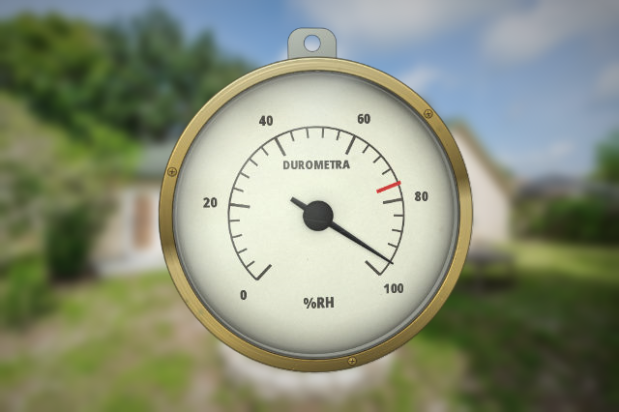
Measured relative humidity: 96 %
